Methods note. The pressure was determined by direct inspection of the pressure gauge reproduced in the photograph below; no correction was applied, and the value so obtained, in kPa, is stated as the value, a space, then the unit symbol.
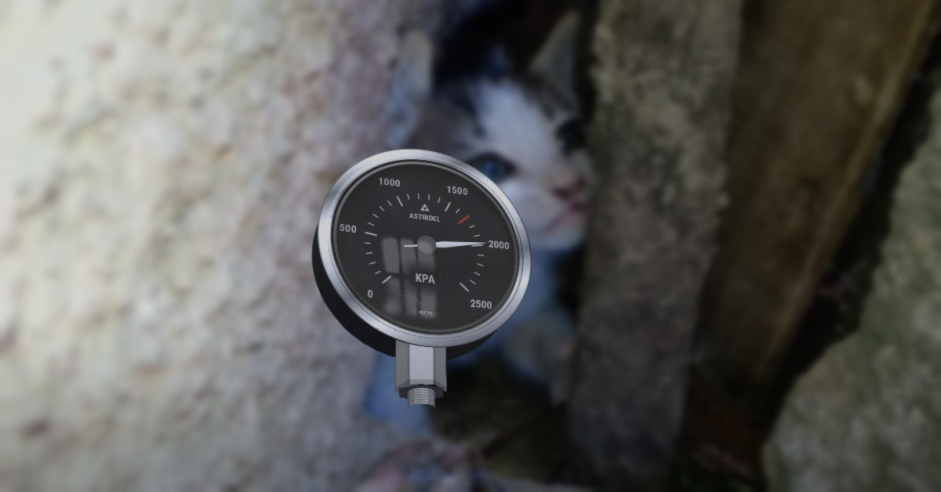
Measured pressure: 2000 kPa
